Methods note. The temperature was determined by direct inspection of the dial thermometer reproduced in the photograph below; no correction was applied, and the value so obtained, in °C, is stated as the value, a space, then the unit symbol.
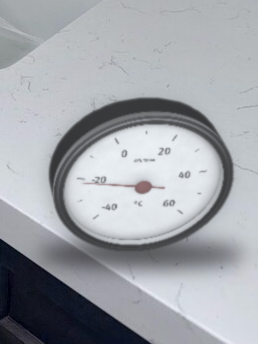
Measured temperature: -20 °C
